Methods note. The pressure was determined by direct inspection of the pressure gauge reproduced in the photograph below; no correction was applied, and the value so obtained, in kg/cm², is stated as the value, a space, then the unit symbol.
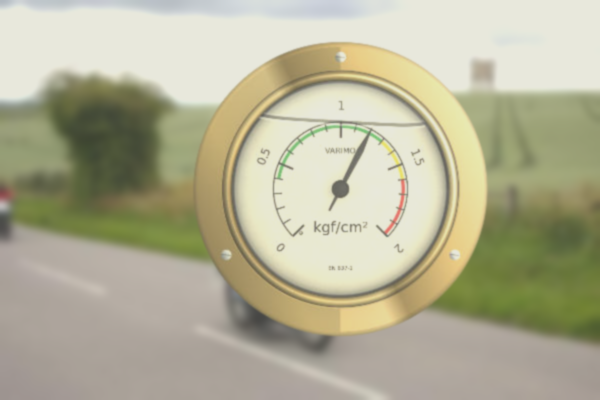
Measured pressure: 1.2 kg/cm²
